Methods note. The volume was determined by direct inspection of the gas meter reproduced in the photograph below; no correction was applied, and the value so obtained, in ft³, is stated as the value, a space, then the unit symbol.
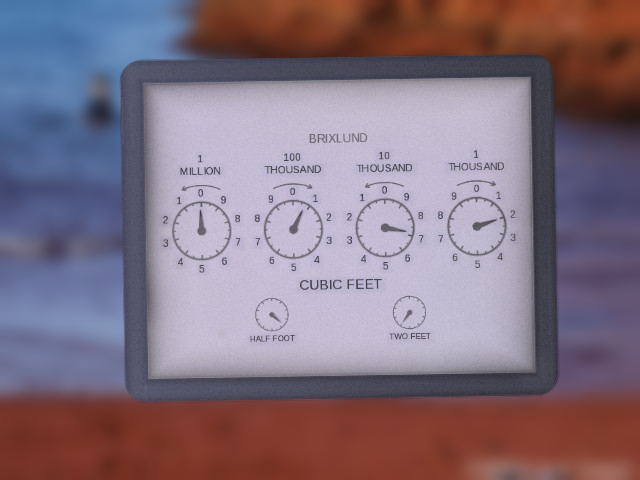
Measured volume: 7200 ft³
